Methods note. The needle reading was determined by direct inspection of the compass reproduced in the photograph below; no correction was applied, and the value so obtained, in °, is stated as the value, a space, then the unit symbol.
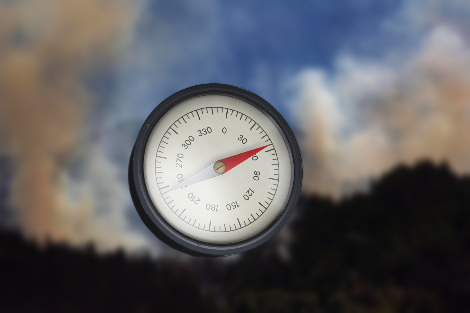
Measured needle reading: 55 °
